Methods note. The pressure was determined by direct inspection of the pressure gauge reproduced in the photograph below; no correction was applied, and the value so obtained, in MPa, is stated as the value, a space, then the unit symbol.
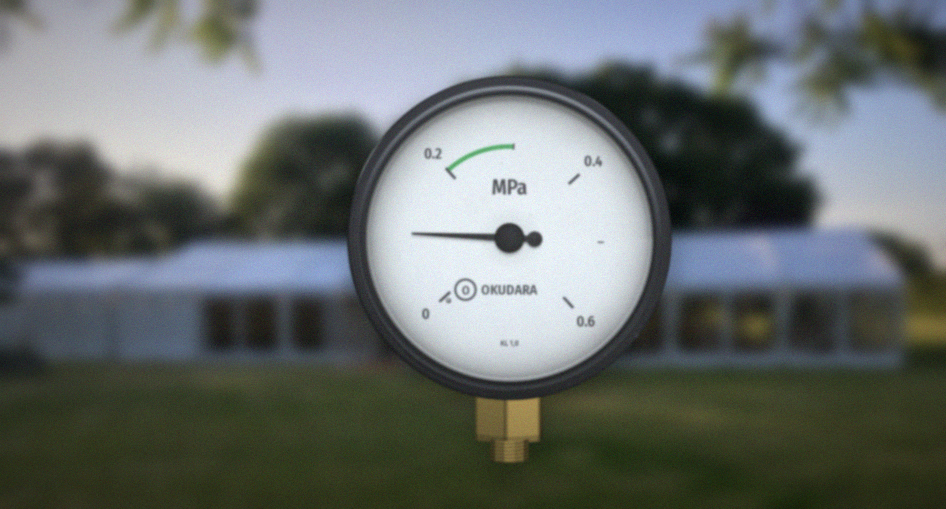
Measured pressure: 0.1 MPa
